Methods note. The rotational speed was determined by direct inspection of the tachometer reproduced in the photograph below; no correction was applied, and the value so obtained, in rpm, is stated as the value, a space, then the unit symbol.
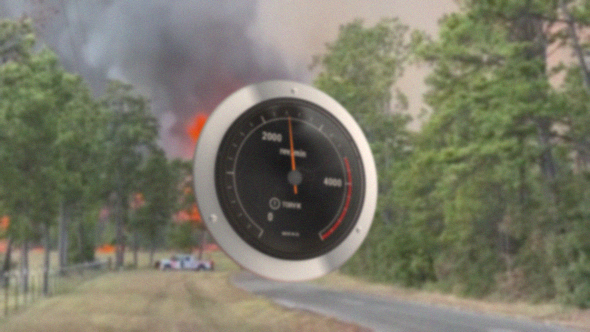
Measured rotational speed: 2400 rpm
